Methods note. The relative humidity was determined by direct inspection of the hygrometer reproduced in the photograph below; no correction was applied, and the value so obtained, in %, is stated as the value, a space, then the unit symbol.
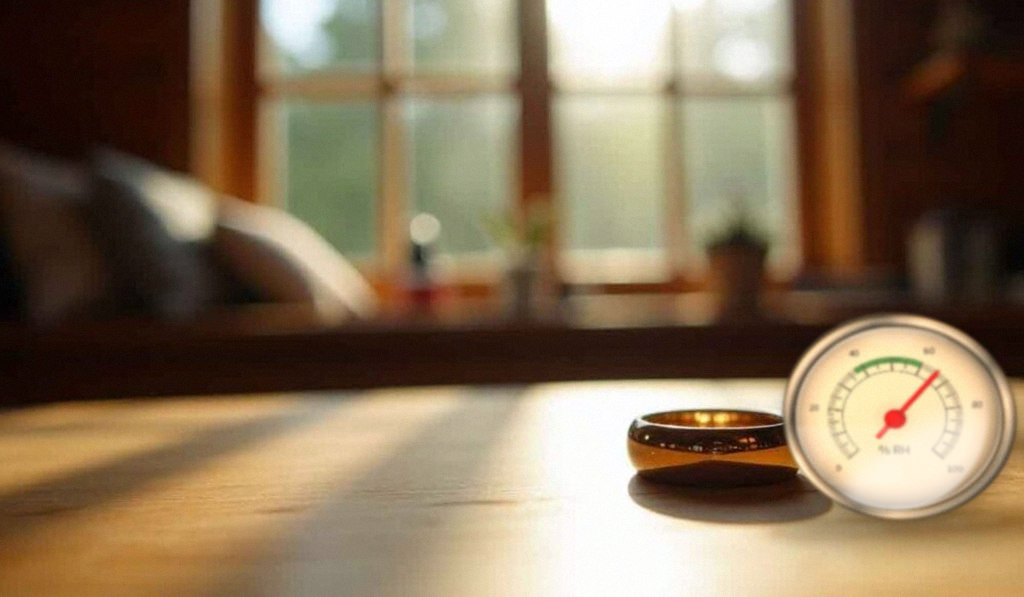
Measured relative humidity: 65 %
